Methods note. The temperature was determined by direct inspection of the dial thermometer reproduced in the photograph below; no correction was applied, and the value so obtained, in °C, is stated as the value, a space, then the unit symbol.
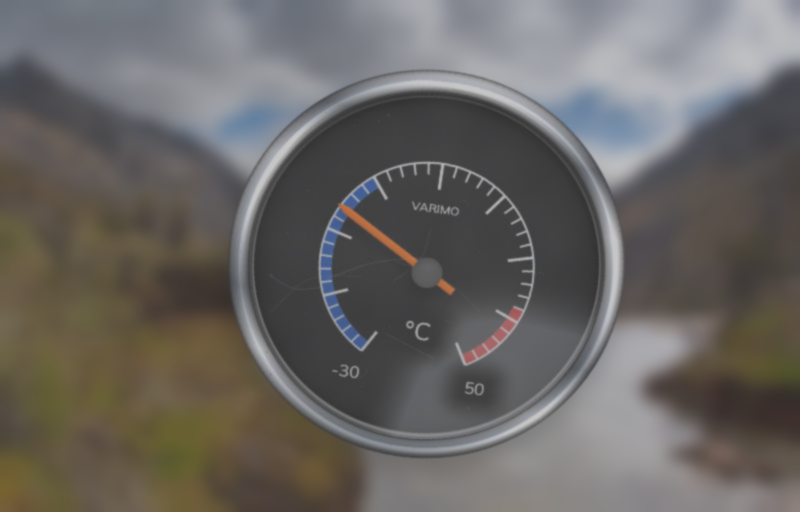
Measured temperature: -6 °C
